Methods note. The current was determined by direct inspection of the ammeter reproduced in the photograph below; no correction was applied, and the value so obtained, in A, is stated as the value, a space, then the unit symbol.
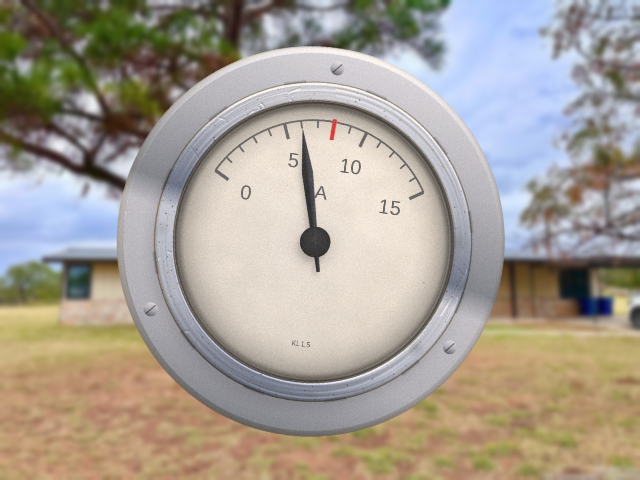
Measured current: 6 A
